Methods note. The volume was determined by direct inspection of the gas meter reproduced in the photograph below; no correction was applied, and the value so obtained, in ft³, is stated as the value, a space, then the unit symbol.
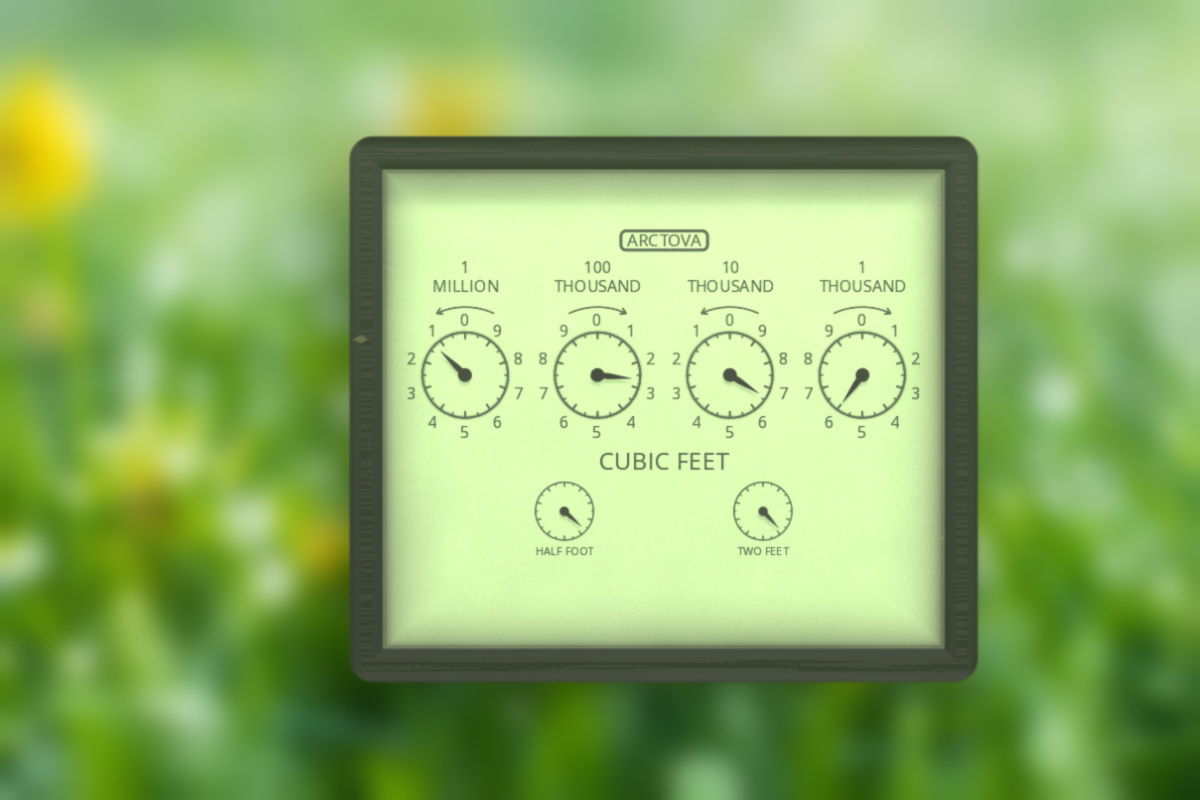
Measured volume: 126600 ft³
